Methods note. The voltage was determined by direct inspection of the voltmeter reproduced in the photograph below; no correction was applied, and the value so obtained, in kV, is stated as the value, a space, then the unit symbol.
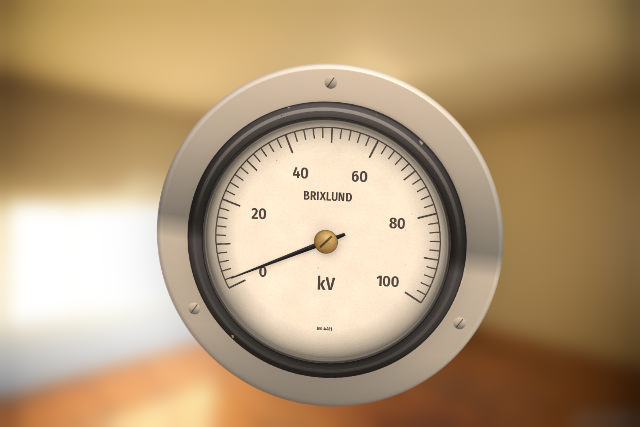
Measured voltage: 2 kV
